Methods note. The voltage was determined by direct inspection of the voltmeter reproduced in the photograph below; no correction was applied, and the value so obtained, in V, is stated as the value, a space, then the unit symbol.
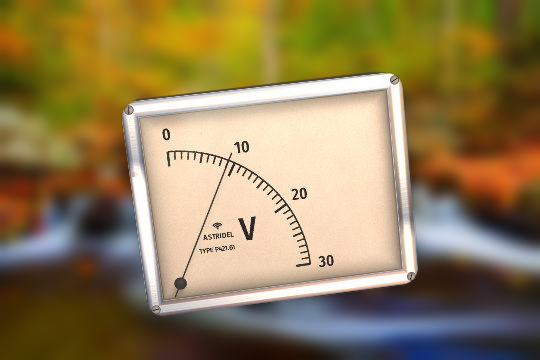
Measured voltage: 9 V
